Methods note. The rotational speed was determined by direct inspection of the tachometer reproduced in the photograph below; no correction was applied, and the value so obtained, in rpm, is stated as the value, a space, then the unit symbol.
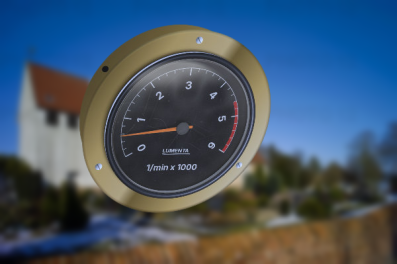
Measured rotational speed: 600 rpm
